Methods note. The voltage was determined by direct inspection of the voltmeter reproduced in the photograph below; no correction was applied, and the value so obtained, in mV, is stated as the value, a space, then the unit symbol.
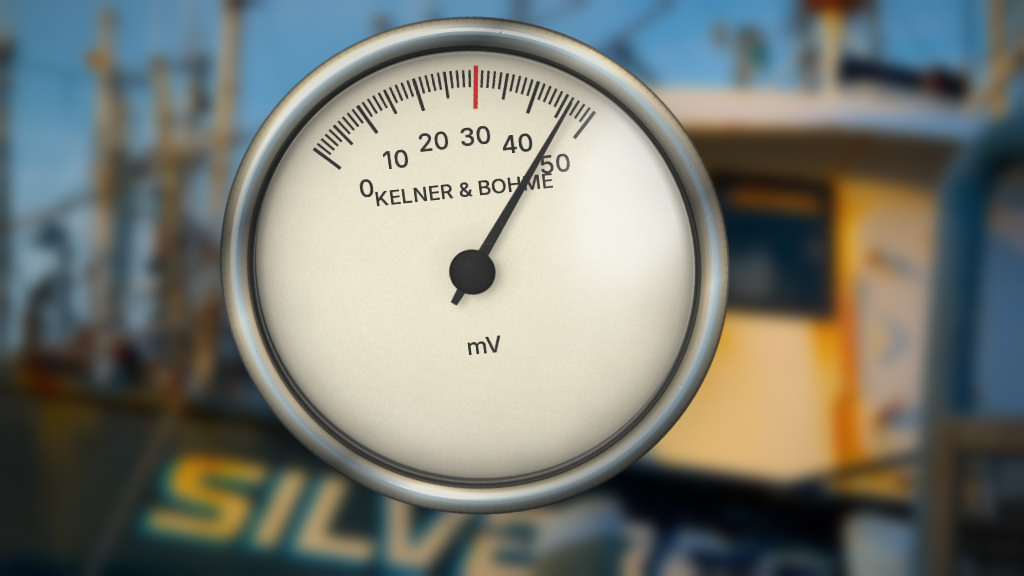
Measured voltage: 46 mV
